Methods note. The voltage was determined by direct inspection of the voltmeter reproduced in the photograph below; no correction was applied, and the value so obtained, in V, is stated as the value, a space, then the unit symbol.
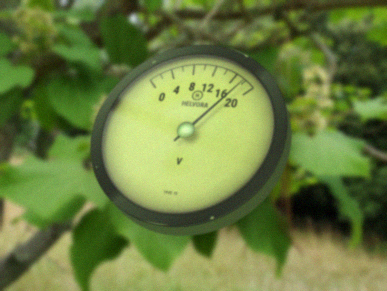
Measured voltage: 18 V
